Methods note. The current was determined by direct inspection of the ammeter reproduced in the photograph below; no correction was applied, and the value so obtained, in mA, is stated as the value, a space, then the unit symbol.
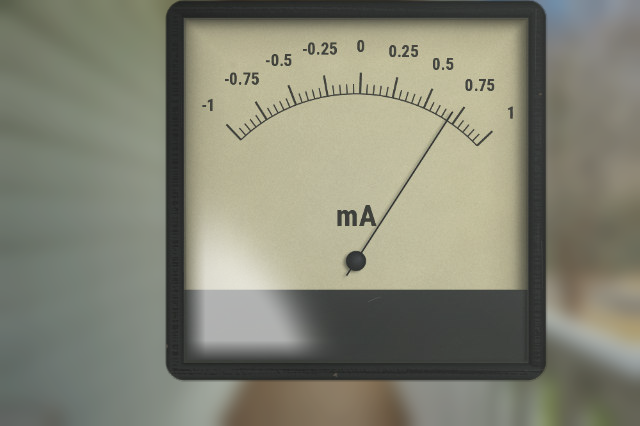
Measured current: 0.7 mA
